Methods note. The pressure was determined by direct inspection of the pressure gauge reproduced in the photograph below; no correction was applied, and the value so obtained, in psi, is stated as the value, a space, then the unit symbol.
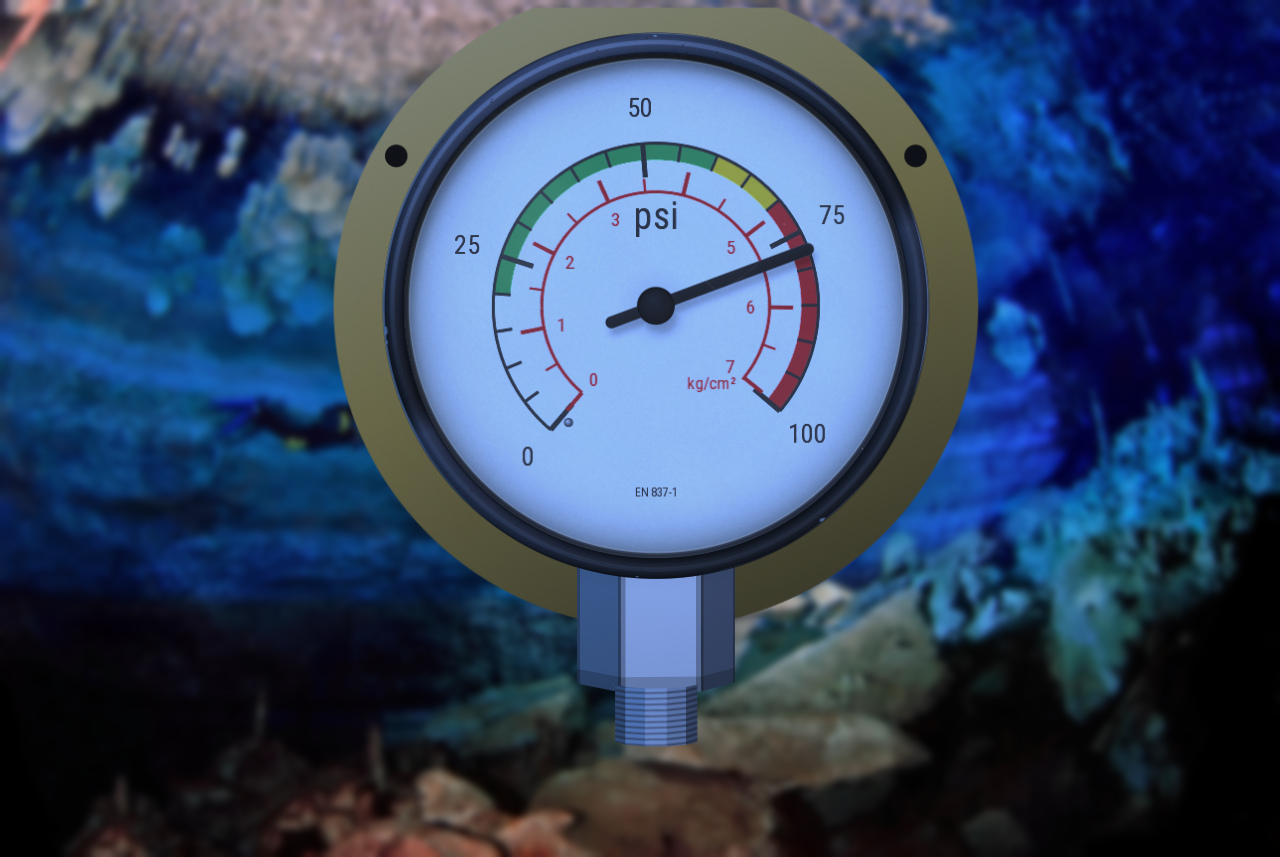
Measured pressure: 77.5 psi
